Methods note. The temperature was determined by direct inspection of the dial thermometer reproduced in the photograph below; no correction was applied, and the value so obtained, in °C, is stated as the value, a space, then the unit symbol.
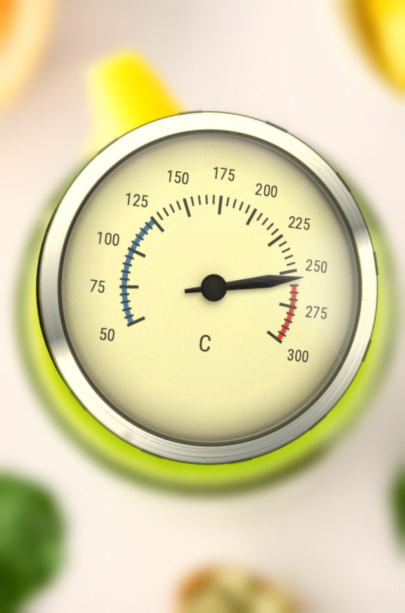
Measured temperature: 255 °C
